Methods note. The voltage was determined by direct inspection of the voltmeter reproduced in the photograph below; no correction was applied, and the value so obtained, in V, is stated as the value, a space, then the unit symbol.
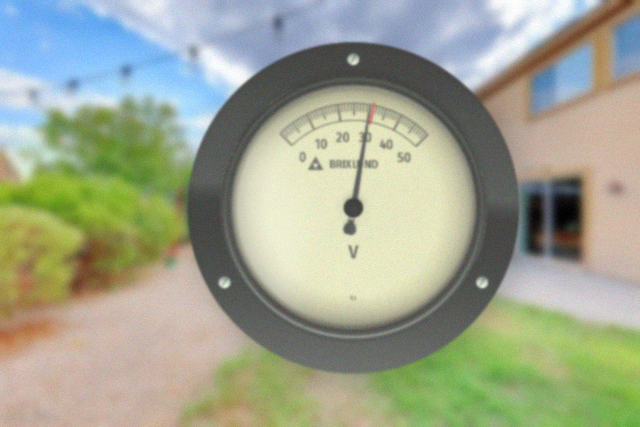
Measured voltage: 30 V
